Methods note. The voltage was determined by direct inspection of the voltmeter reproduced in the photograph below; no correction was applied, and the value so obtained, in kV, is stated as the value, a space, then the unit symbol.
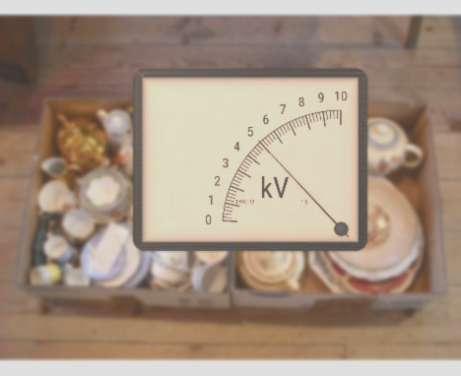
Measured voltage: 5 kV
